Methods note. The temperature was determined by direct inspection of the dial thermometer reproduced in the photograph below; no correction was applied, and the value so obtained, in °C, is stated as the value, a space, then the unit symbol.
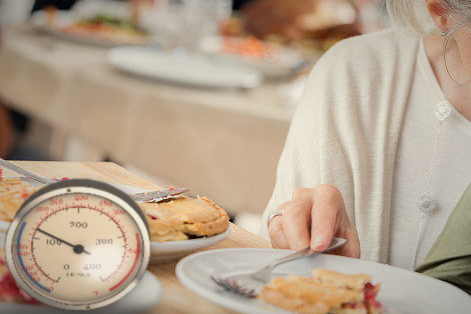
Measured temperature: 120 °C
